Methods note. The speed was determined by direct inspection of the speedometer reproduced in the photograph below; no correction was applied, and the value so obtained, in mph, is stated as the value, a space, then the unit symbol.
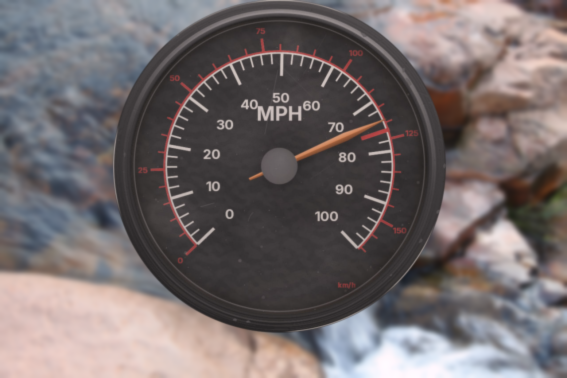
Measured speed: 74 mph
